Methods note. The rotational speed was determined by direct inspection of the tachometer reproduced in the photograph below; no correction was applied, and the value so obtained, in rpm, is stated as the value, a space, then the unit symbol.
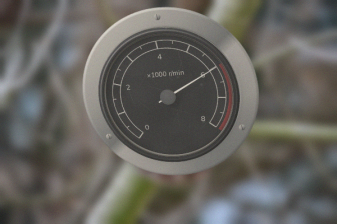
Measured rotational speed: 6000 rpm
